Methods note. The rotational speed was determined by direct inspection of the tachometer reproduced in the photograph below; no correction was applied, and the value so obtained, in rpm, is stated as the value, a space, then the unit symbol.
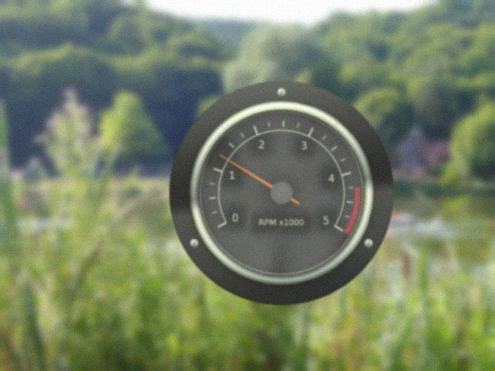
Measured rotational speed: 1250 rpm
